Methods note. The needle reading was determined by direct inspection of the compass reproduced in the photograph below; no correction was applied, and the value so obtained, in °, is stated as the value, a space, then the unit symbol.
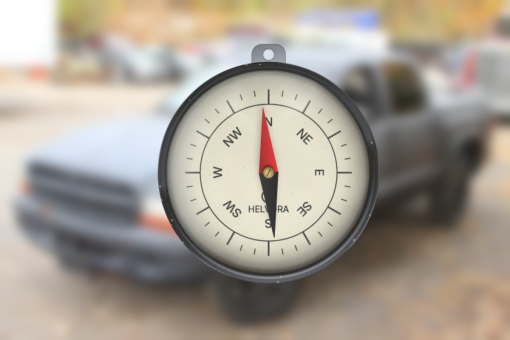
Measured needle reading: 355 °
